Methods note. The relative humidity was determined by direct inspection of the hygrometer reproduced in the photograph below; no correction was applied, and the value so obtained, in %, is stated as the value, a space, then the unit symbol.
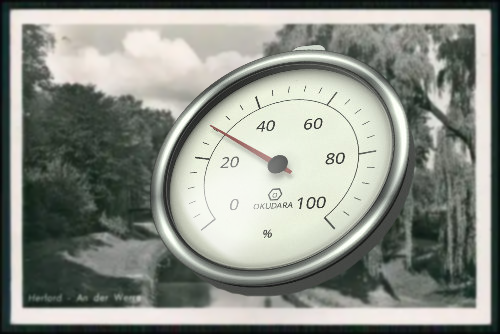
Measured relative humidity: 28 %
